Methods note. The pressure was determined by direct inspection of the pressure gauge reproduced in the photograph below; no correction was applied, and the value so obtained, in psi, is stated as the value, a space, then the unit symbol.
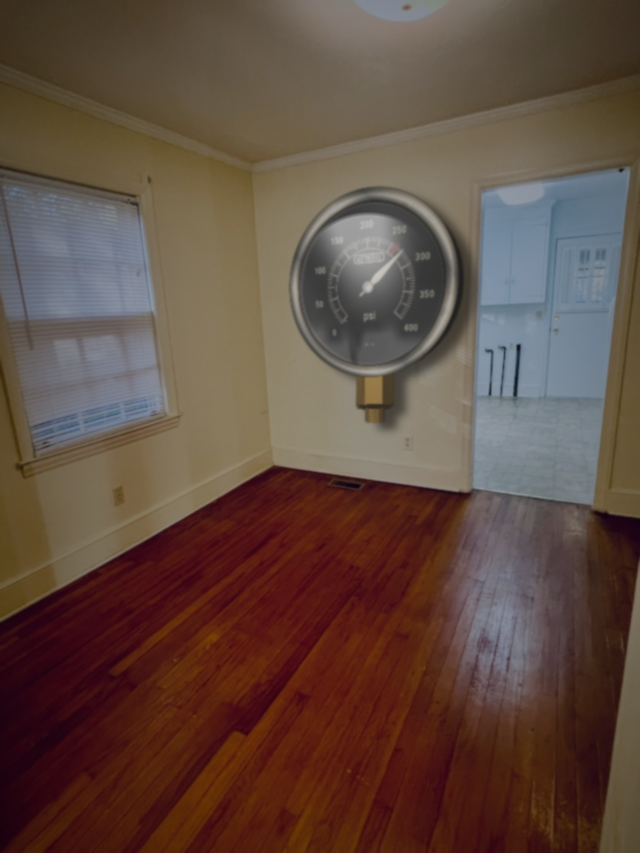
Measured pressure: 275 psi
